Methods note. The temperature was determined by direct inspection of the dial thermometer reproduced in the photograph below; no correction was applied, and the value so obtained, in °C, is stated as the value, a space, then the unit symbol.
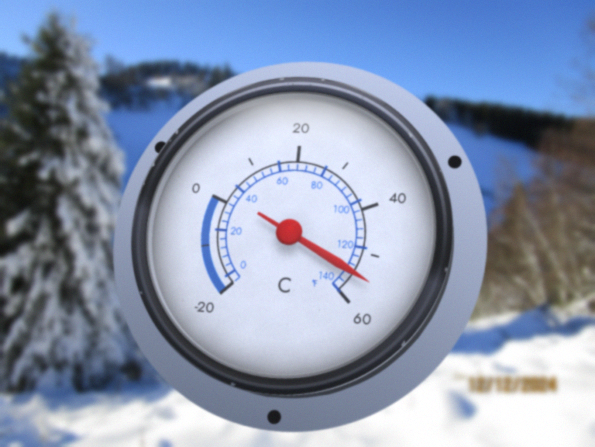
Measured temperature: 55 °C
